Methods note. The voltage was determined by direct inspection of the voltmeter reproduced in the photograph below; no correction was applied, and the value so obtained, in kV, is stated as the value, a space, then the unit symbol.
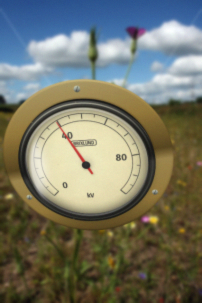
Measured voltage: 40 kV
